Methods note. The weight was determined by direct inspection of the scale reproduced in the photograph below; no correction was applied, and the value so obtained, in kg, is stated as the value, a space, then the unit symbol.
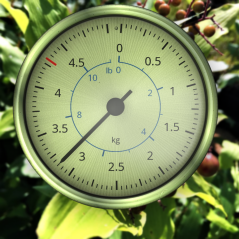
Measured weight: 3.15 kg
